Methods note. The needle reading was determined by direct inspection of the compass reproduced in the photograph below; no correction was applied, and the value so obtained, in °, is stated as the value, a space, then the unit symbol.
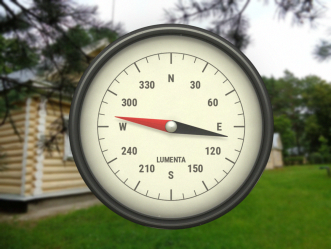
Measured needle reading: 280 °
